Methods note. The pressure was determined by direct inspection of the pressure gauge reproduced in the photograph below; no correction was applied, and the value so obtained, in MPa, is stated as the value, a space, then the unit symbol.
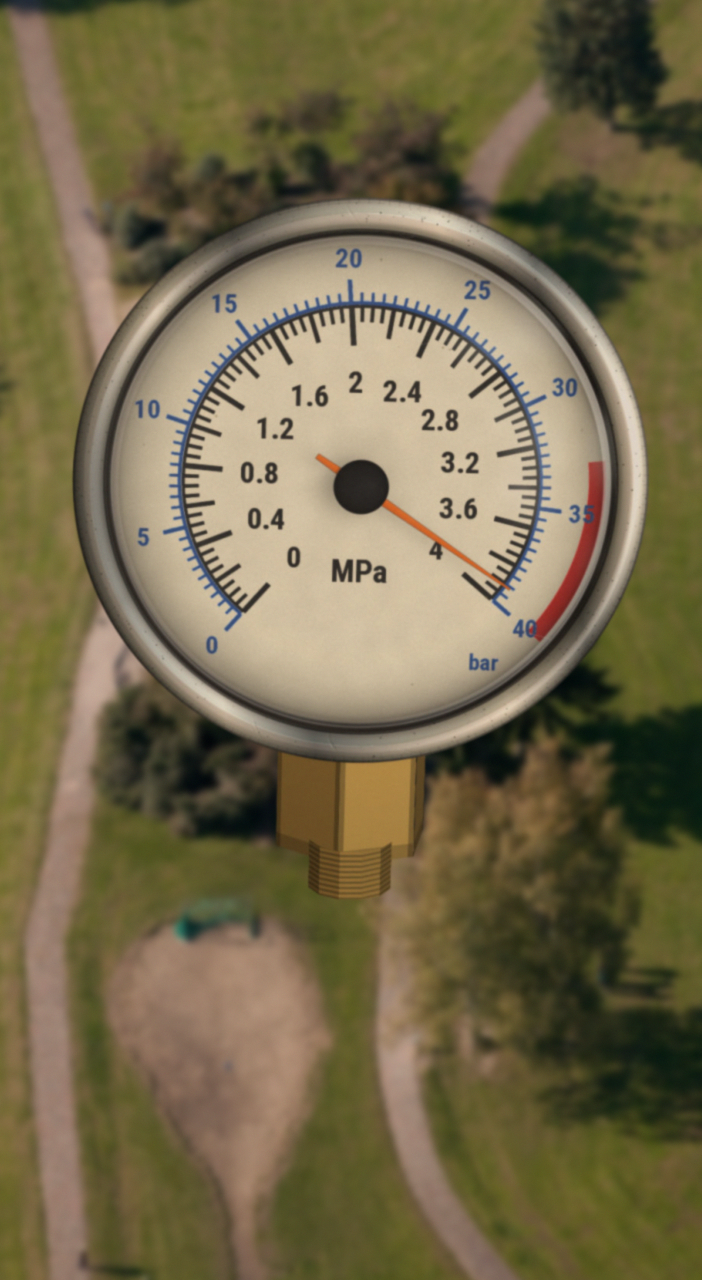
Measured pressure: 3.9 MPa
